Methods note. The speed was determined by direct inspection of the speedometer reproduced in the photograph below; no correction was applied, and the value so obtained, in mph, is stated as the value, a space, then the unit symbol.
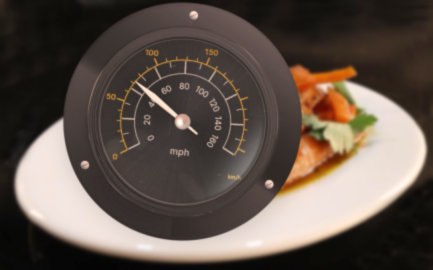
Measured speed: 45 mph
